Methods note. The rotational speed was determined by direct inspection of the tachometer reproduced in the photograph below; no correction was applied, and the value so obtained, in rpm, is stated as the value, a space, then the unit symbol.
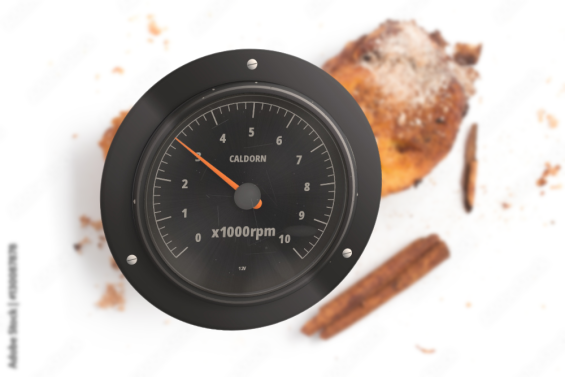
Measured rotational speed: 3000 rpm
